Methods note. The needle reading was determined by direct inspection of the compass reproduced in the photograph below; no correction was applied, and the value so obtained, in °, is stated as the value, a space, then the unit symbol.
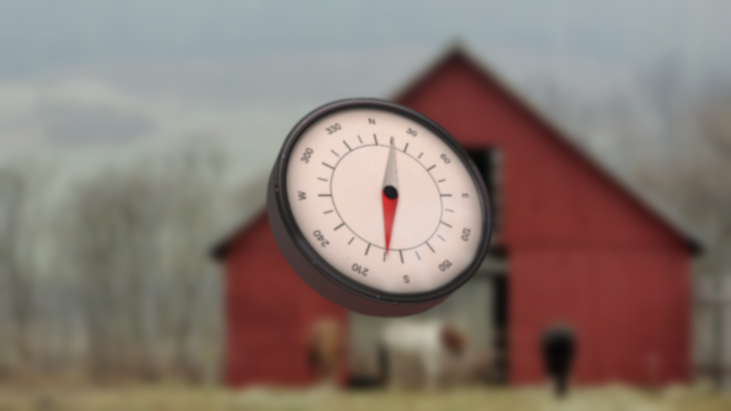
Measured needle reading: 195 °
